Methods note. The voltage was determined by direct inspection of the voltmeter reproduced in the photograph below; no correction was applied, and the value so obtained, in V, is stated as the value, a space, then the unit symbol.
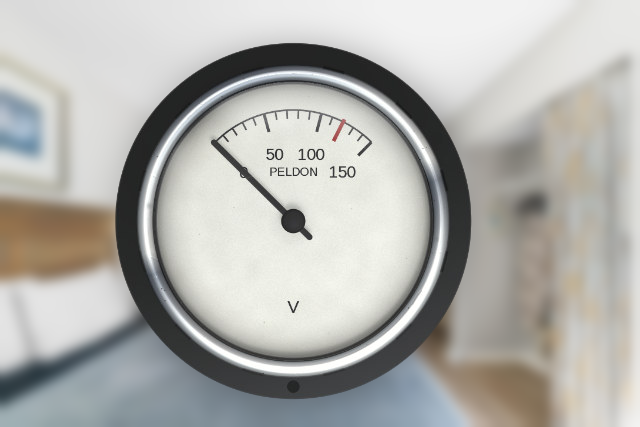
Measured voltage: 0 V
